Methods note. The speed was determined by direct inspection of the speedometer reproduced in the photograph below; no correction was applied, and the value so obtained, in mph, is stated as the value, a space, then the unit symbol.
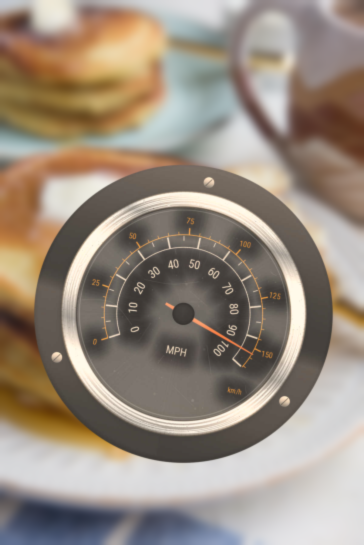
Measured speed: 95 mph
